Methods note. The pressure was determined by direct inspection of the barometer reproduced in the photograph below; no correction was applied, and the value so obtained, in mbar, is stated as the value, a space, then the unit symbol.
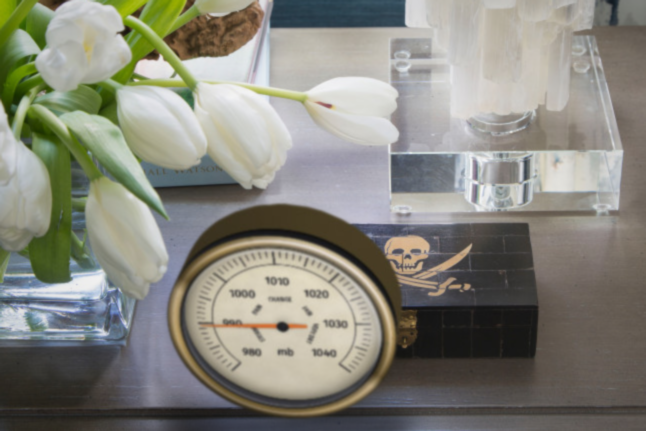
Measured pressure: 990 mbar
